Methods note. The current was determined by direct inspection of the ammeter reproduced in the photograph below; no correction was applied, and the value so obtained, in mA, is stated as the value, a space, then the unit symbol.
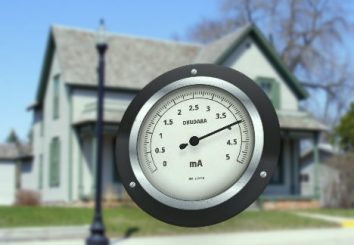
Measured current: 4 mA
